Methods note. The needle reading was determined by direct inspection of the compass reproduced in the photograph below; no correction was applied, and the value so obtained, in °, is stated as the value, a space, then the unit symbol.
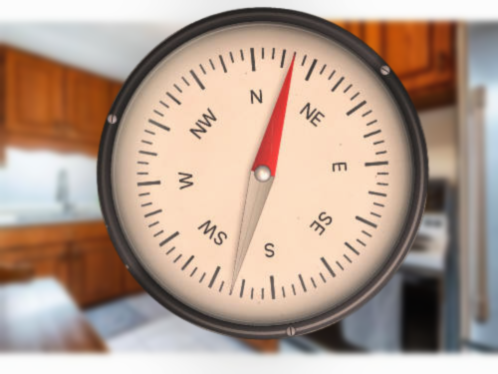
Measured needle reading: 20 °
